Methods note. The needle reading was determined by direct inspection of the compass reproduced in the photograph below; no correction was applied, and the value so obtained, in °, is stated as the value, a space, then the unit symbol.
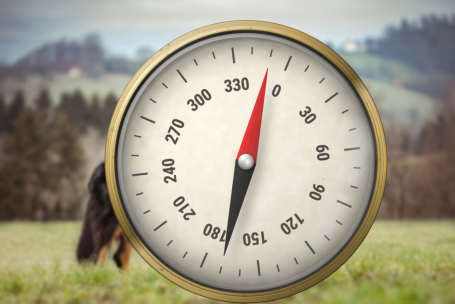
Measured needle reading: 350 °
